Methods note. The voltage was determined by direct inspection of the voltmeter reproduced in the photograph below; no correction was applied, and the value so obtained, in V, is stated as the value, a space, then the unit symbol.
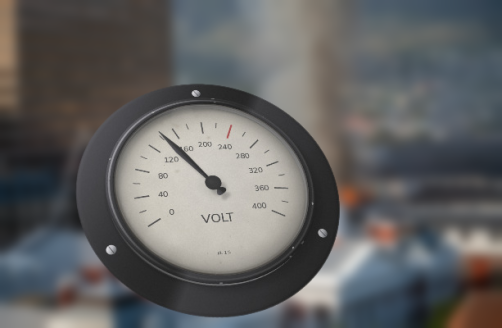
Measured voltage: 140 V
